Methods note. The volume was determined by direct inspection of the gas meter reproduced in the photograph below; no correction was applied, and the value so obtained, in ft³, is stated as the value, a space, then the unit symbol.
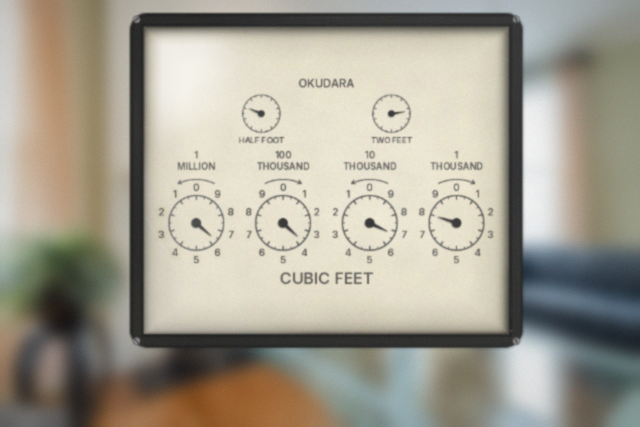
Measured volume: 636800 ft³
